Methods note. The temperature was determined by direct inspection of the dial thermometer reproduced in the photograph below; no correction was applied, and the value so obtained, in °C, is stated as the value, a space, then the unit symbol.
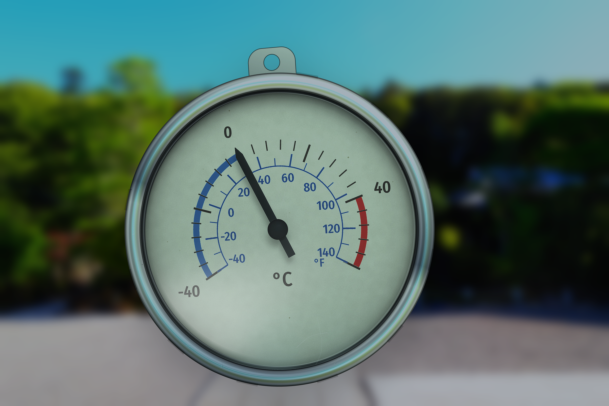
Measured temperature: 0 °C
